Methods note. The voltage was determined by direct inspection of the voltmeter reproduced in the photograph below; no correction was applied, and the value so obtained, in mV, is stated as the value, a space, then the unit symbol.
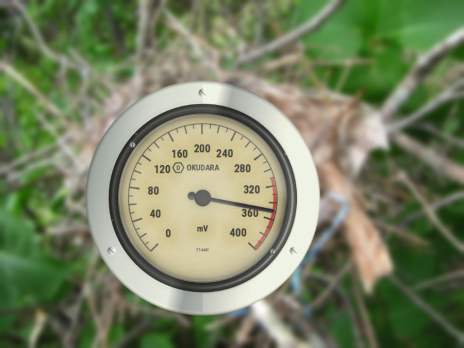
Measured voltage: 350 mV
